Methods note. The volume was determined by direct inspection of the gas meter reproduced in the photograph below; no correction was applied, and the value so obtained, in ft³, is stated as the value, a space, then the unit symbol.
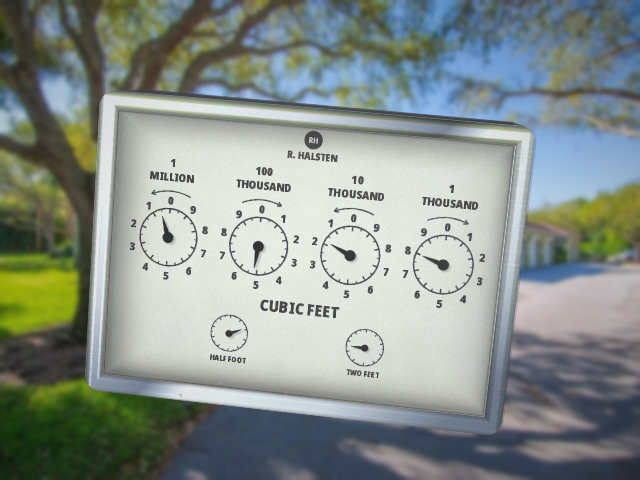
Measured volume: 51800 ft³
